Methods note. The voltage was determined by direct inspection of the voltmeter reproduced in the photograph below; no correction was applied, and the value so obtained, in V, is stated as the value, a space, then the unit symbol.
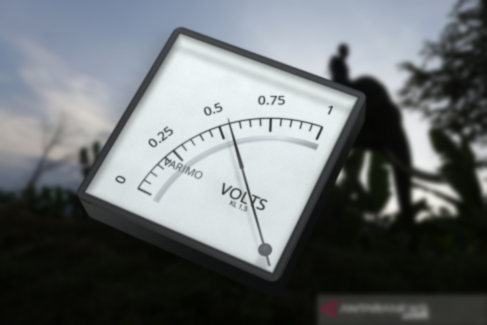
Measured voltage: 0.55 V
